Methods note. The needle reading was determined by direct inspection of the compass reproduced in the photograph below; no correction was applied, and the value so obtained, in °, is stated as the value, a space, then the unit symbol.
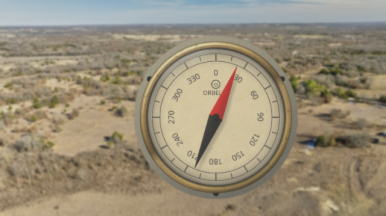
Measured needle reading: 22.5 °
